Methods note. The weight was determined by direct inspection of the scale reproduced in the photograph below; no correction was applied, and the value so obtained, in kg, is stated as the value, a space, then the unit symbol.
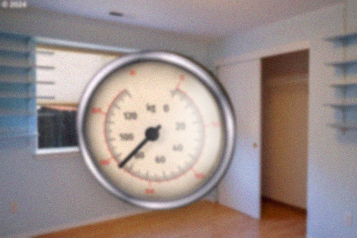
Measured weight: 85 kg
